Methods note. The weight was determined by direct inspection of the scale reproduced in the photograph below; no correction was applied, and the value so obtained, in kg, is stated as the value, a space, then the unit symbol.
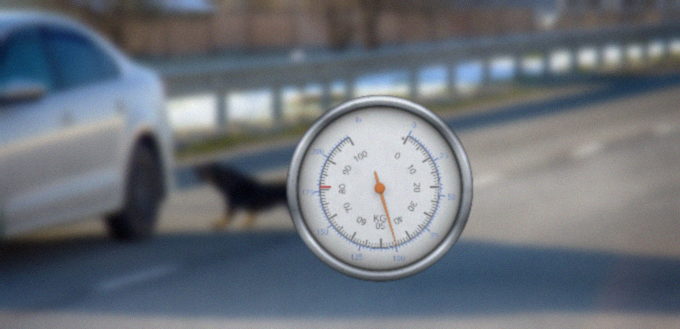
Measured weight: 45 kg
